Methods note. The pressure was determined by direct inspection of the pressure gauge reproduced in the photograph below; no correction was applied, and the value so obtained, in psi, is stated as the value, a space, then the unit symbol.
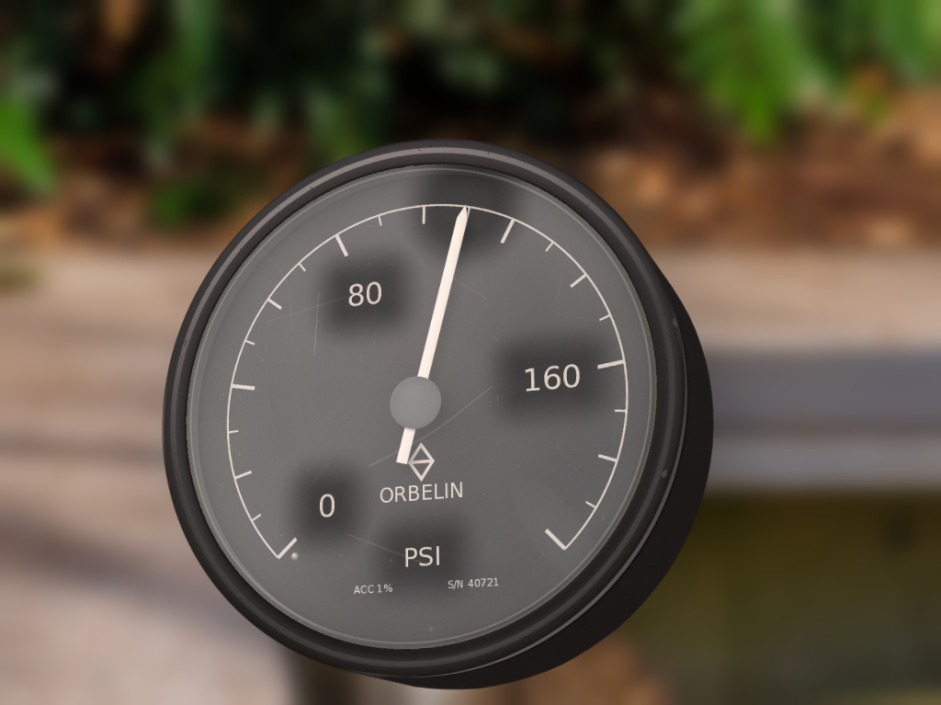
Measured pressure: 110 psi
